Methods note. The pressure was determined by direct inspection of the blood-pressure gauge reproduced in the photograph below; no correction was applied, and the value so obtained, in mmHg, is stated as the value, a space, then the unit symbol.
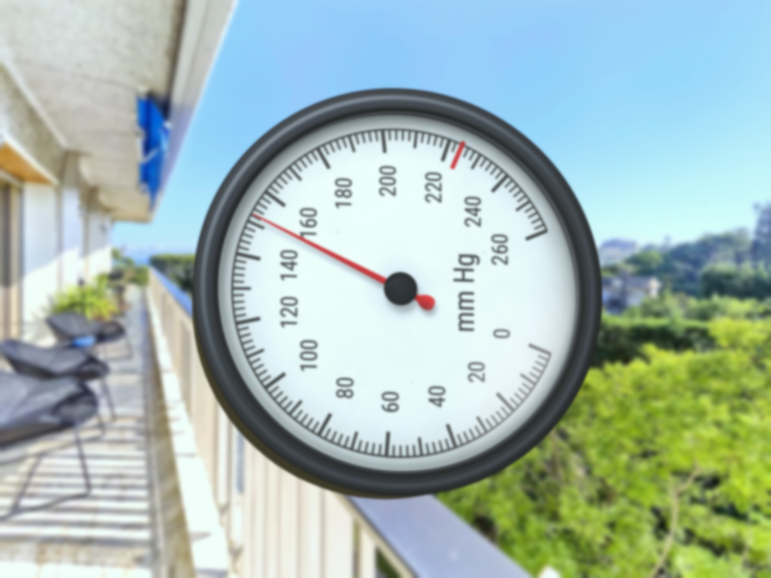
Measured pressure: 152 mmHg
